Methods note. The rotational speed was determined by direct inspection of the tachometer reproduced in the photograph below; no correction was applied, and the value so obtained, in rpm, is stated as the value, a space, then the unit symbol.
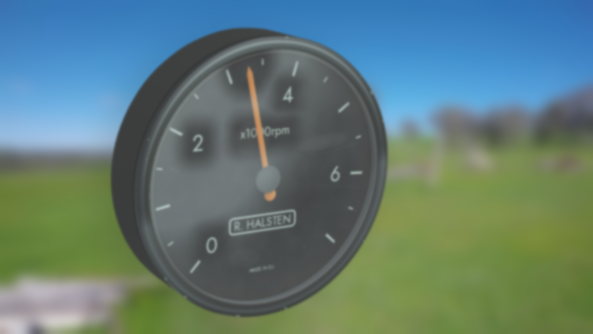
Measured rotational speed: 3250 rpm
